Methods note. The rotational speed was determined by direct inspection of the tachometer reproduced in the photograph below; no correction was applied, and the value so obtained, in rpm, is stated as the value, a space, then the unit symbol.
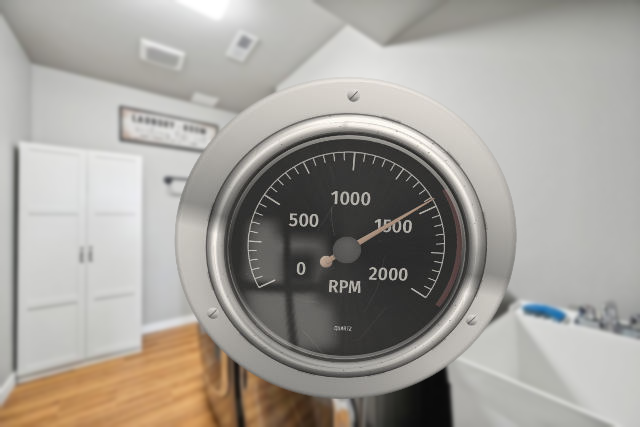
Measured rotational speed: 1450 rpm
